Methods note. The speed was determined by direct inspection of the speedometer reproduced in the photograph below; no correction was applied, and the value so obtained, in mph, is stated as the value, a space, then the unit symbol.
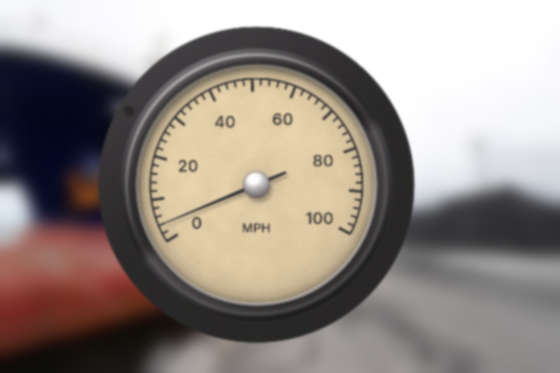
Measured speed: 4 mph
